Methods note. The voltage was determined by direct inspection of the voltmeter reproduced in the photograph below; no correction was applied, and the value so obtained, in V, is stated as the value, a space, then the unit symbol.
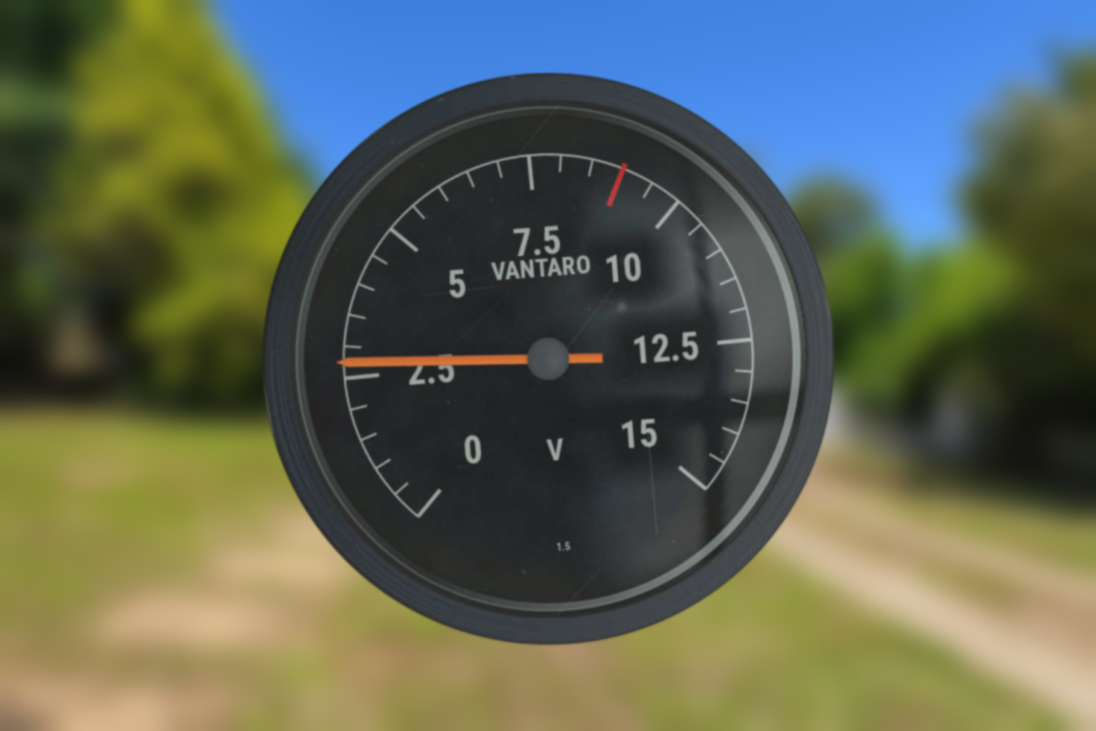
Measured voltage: 2.75 V
